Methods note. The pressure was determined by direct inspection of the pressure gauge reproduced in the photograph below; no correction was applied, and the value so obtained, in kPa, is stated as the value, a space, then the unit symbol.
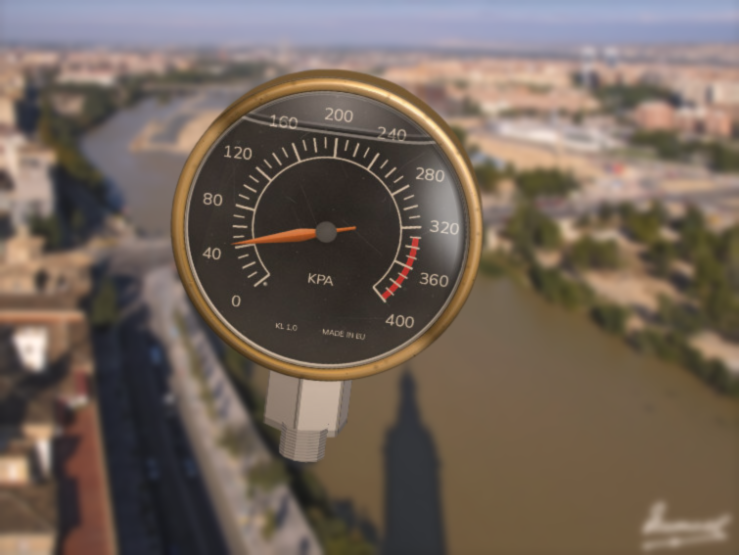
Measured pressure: 45 kPa
